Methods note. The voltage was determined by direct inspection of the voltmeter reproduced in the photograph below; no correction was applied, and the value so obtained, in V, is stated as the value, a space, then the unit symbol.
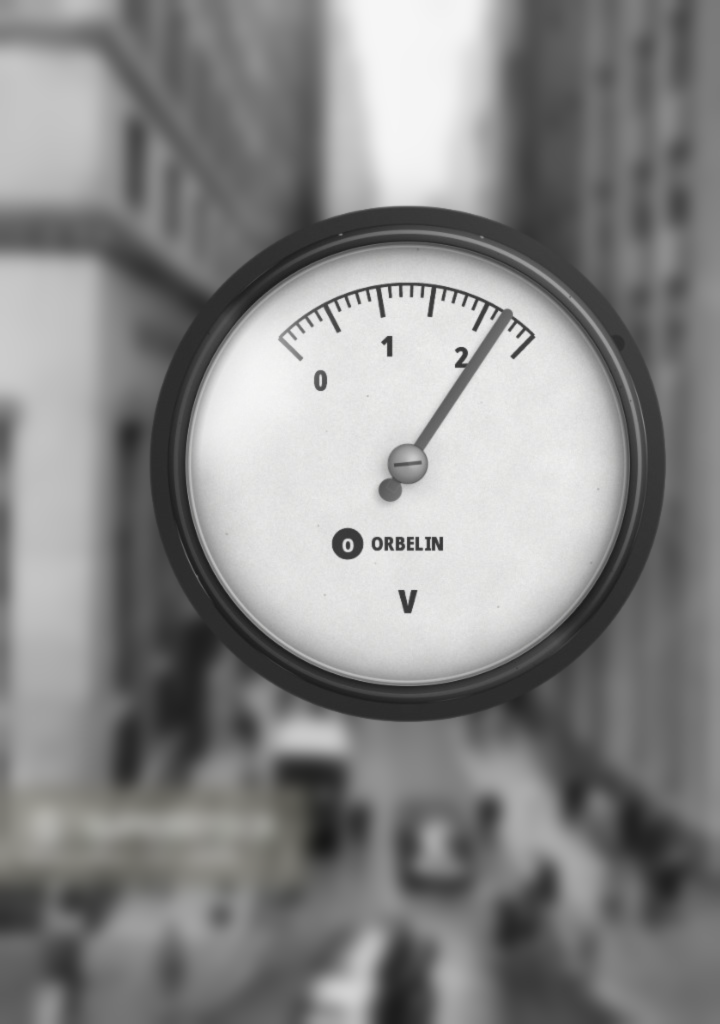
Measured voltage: 2.2 V
